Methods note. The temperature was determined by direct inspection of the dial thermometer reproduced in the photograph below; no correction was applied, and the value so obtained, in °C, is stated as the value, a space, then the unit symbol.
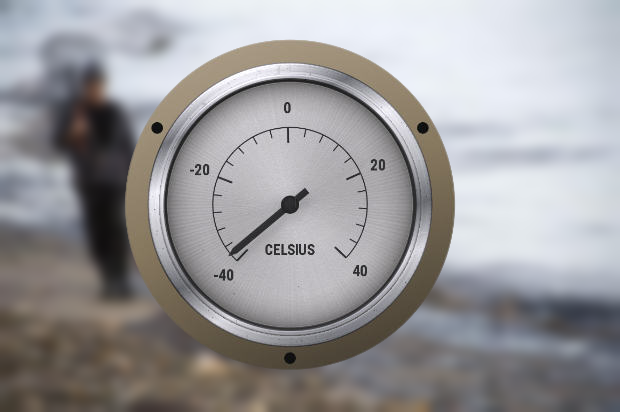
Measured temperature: -38 °C
